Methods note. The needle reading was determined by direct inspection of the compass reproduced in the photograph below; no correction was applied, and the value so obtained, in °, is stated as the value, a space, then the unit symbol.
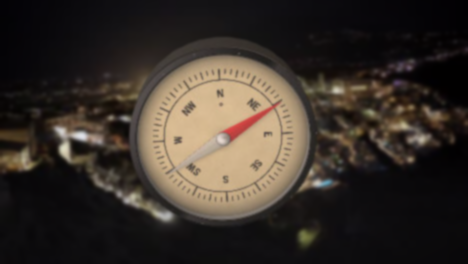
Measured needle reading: 60 °
